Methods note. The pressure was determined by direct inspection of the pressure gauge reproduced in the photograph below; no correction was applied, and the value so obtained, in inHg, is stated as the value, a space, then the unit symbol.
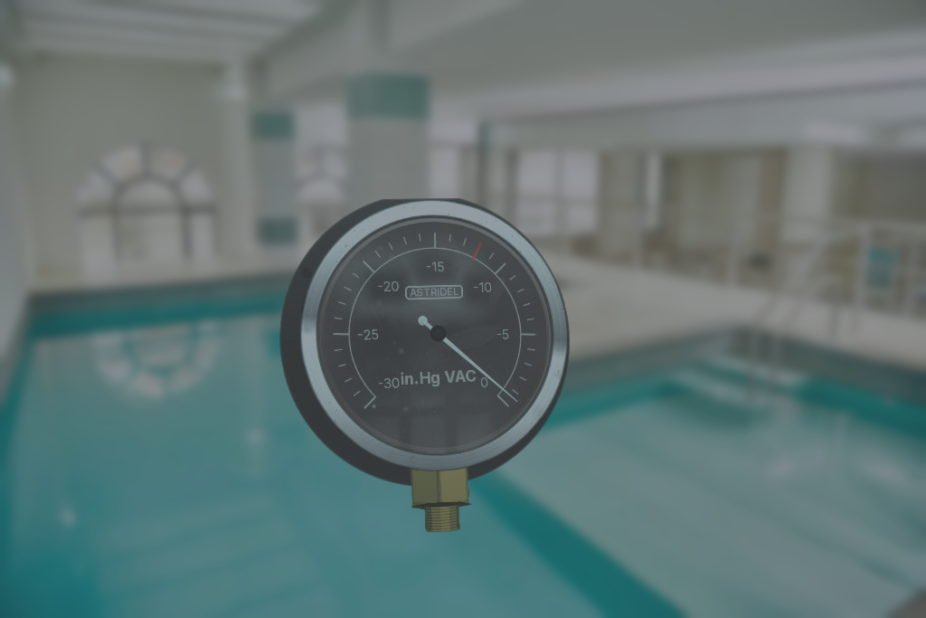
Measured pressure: -0.5 inHg
